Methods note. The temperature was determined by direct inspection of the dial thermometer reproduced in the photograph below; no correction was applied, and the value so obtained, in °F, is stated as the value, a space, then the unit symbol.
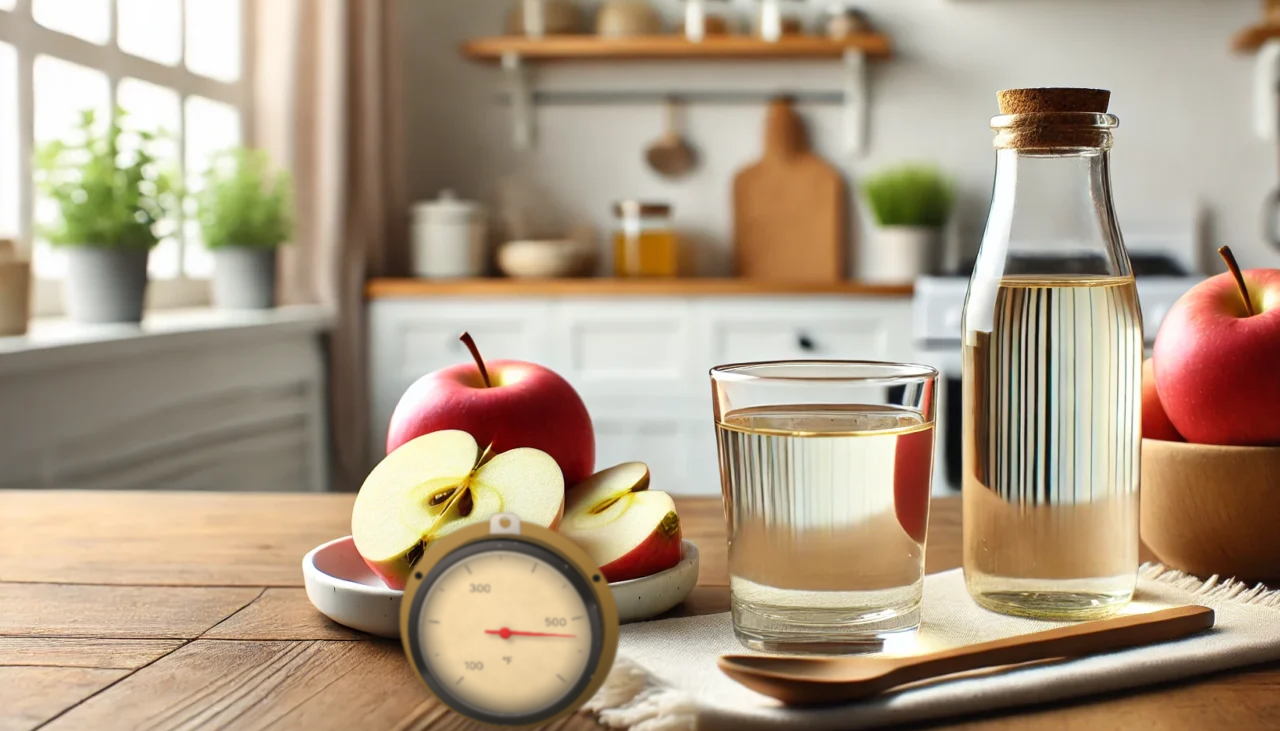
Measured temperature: 525 °F
